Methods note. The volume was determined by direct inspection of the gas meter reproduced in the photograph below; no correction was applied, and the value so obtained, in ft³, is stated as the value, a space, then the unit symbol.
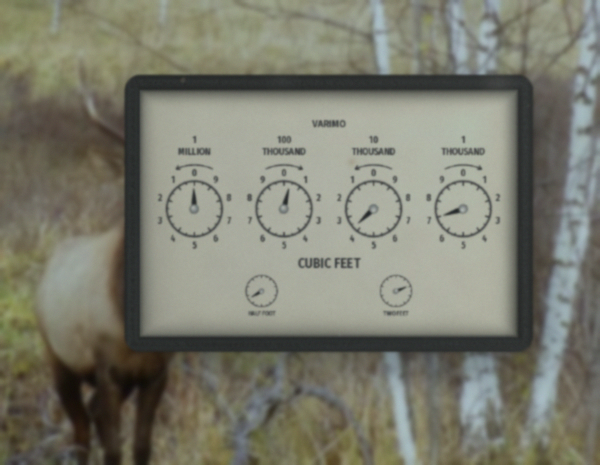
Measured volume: 3700 ft³
